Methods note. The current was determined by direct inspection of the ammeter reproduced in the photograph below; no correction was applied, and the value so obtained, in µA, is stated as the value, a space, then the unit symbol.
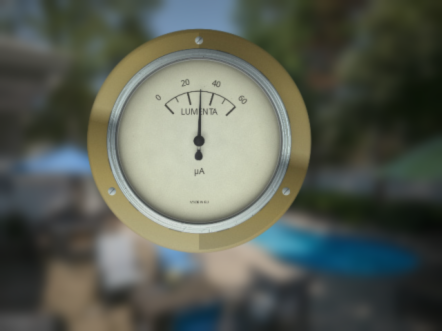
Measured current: 30 µA
